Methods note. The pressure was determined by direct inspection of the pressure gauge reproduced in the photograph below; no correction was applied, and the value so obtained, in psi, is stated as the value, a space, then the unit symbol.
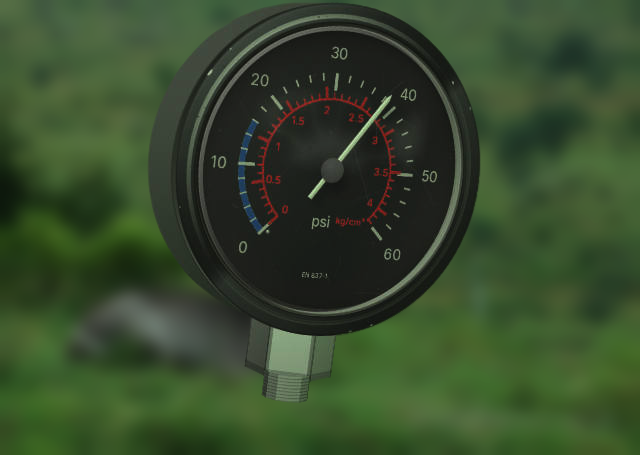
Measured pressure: 38 psi
